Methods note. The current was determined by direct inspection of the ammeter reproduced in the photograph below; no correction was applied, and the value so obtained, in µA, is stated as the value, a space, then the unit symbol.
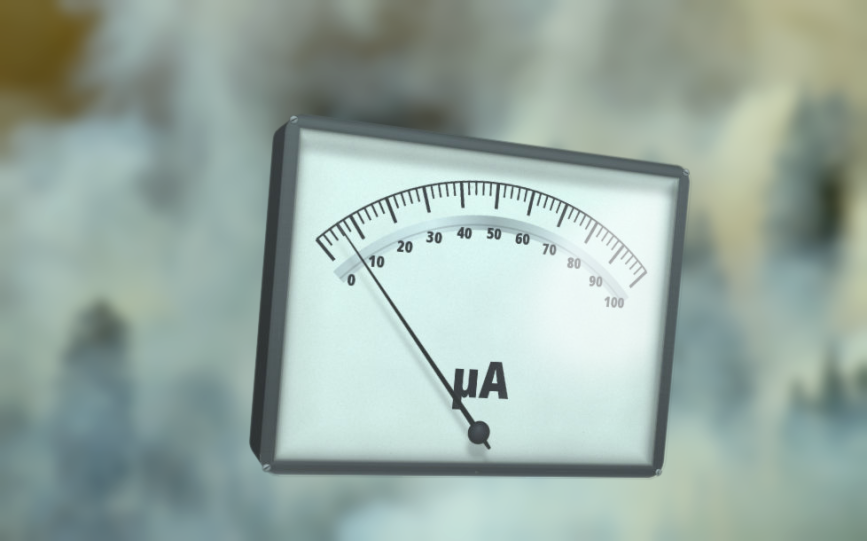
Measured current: 6 µA
